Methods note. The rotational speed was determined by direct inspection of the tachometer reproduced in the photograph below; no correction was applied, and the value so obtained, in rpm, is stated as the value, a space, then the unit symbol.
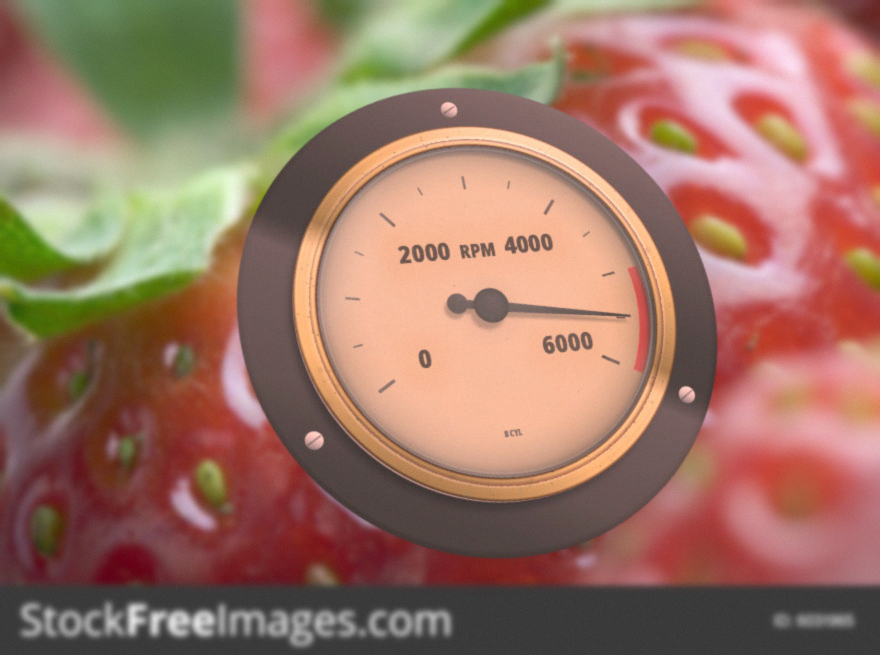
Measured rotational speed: 5500 rpm
